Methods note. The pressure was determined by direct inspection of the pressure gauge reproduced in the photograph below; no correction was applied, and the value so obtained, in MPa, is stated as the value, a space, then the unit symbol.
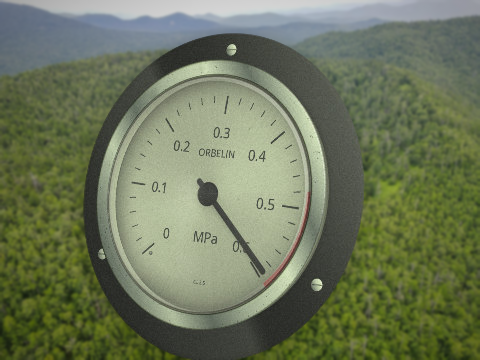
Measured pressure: 0.59 MPa
